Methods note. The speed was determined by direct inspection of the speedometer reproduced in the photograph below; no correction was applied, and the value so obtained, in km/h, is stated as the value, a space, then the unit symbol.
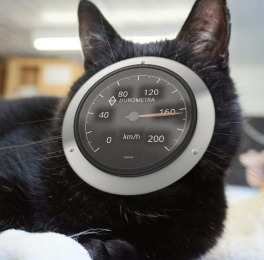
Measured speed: 165 km/h
